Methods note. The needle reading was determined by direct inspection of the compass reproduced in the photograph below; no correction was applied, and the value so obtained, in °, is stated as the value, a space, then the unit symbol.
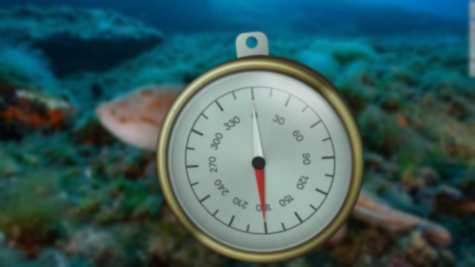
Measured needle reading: 180 °
